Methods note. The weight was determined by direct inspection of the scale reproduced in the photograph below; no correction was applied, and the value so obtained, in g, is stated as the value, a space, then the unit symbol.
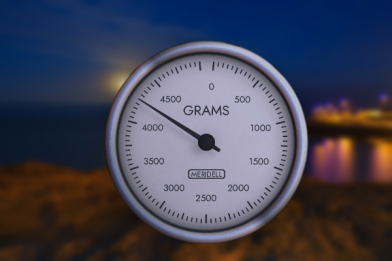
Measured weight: 4250 g
